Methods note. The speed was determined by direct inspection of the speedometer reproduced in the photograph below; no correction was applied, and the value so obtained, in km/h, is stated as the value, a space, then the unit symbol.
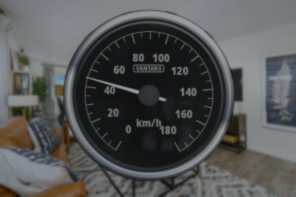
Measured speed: 45 km/h
